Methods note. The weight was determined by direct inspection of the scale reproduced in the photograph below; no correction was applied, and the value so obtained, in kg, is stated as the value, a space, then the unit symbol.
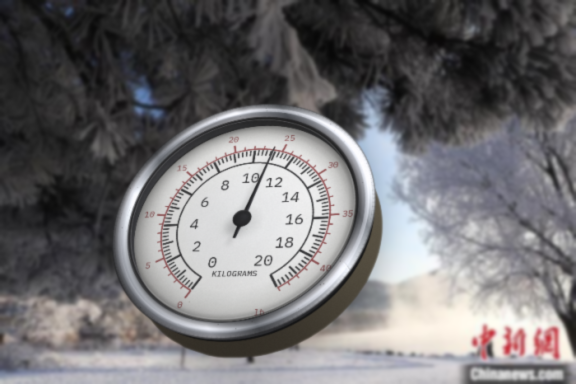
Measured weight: 11 kg
